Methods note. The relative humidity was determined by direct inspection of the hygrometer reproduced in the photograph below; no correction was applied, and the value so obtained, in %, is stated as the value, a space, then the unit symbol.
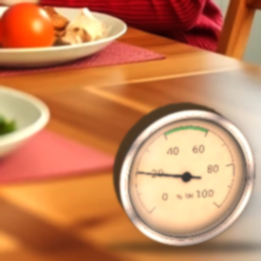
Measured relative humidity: 20 %
